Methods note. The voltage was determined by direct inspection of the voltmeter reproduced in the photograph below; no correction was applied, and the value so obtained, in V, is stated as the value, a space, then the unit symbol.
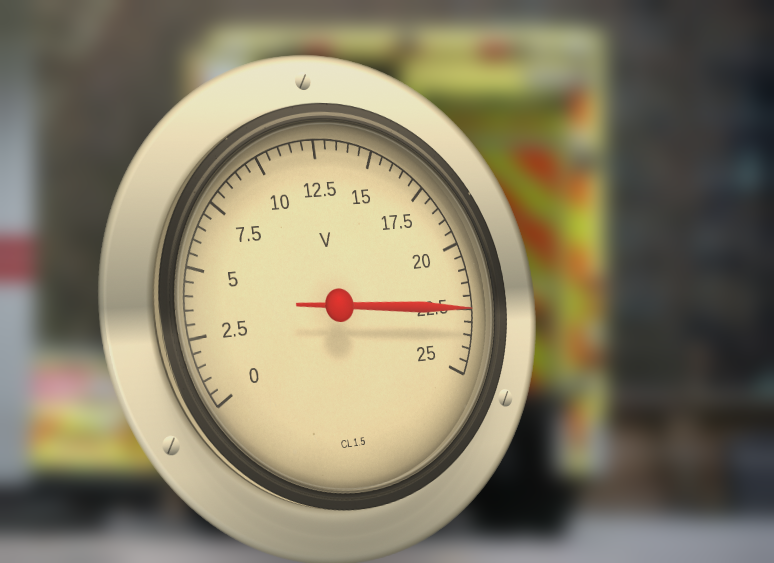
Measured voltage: 22.5 V
